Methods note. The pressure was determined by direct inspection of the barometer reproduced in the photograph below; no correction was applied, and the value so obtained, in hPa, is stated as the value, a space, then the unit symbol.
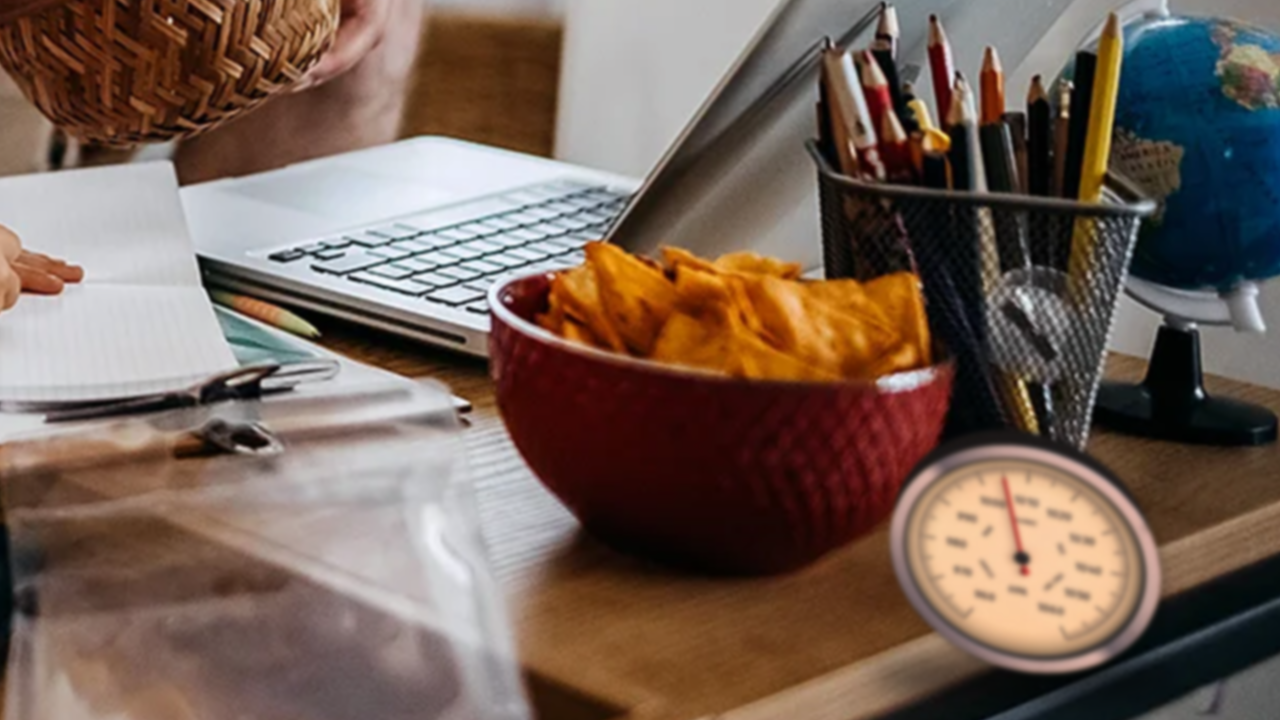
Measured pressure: 1005 hPa
